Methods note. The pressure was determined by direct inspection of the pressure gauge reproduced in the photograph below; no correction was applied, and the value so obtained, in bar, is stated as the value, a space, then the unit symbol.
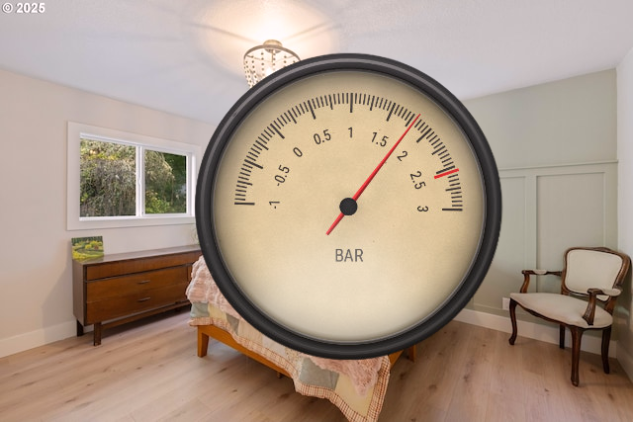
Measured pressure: 1.8 bar
